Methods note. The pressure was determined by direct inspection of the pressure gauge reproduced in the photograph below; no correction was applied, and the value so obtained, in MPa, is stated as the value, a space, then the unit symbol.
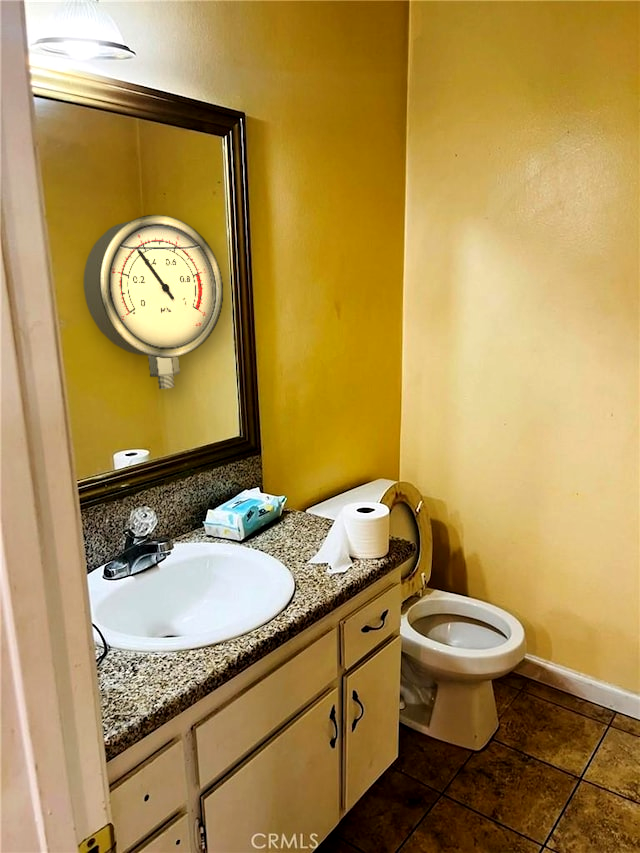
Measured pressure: 0.35 MPa
